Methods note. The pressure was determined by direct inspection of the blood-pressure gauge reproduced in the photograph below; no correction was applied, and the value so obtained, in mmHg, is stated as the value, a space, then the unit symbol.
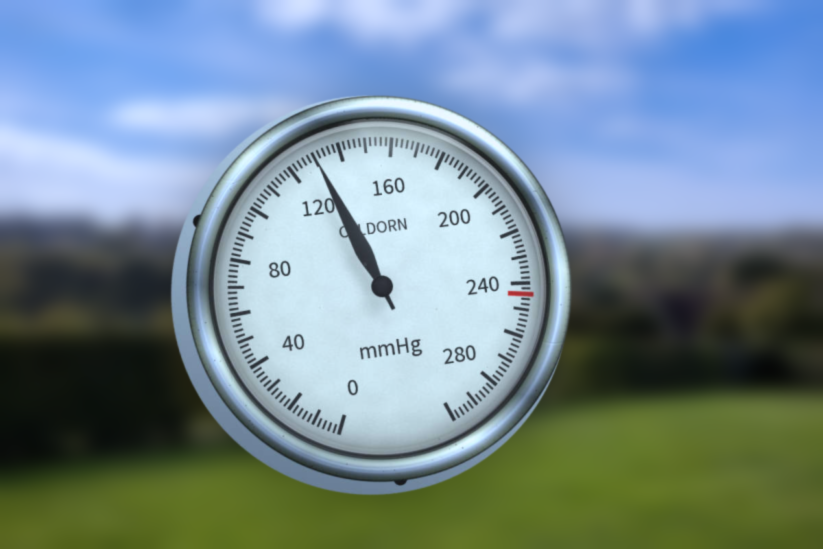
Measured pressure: 130 mmHg
